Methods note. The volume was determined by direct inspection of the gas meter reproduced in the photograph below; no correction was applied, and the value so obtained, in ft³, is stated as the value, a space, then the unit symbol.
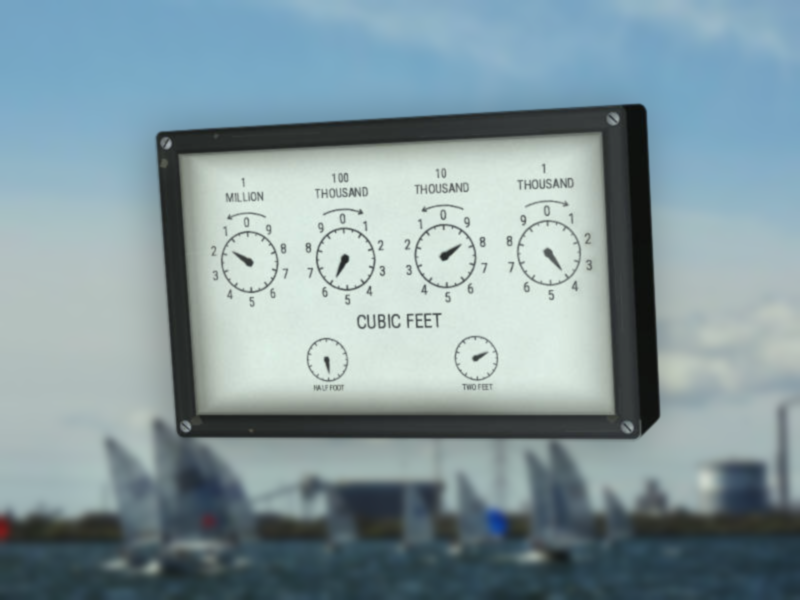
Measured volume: 158400 ft³
